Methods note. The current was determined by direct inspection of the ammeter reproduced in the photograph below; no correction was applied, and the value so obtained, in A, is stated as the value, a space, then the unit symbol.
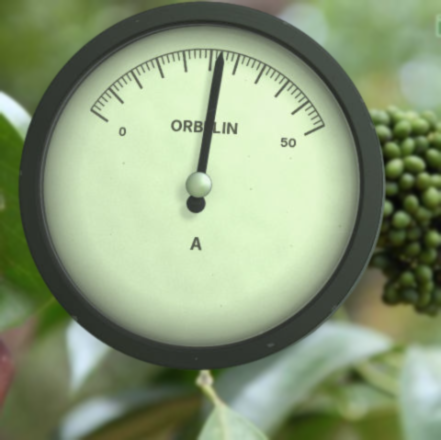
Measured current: 27 A
